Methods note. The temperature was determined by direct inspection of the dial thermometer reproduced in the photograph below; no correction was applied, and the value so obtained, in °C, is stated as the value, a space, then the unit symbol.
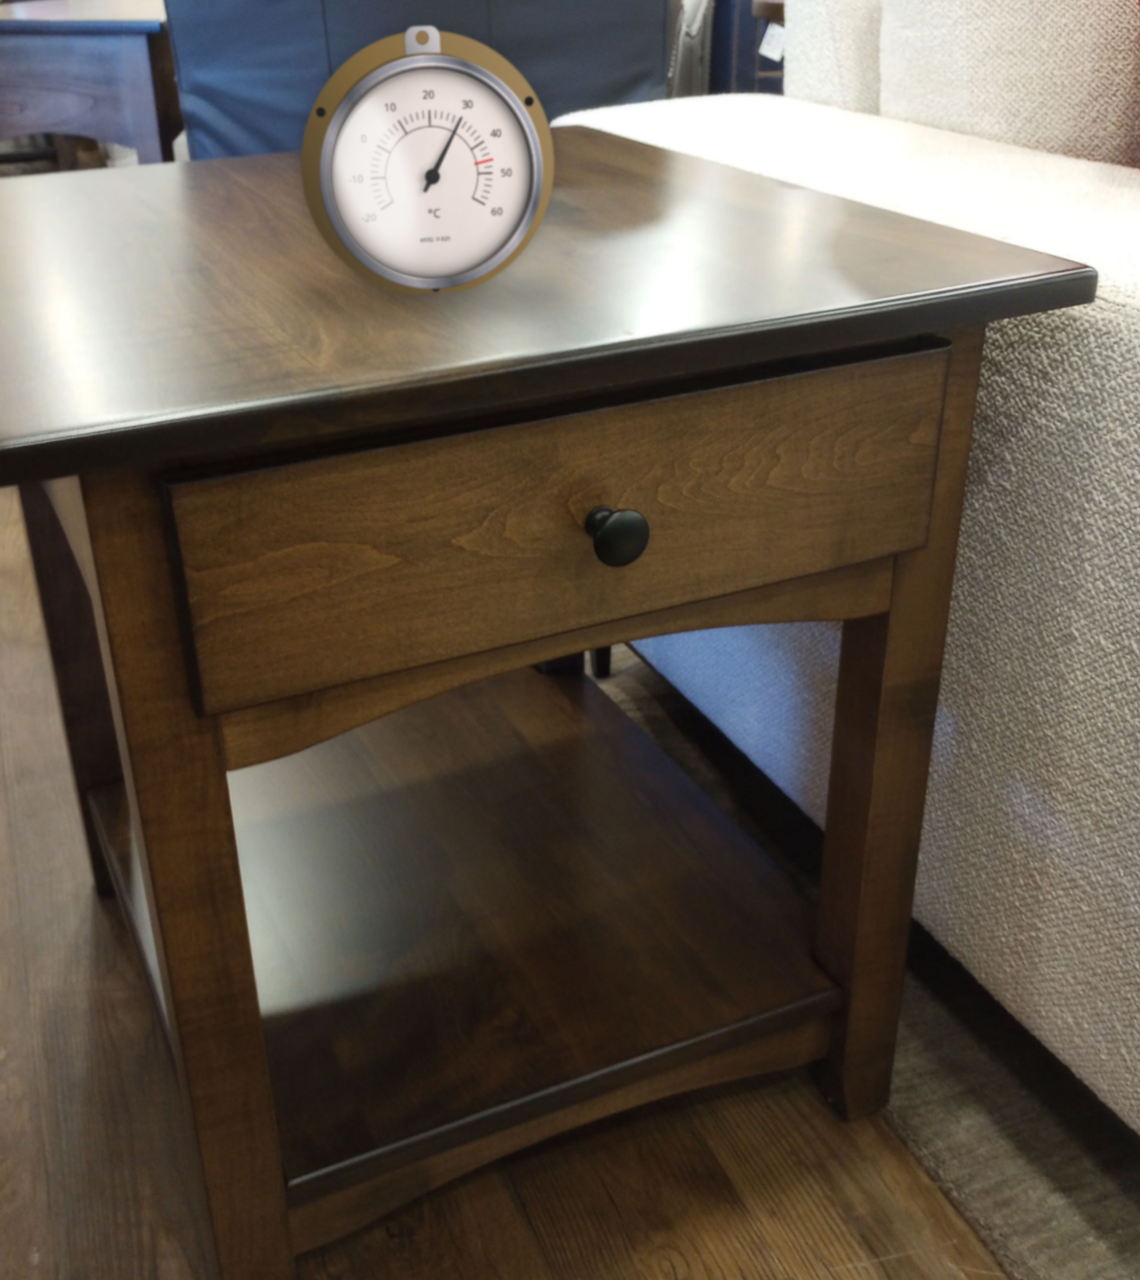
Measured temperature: 30 °C
